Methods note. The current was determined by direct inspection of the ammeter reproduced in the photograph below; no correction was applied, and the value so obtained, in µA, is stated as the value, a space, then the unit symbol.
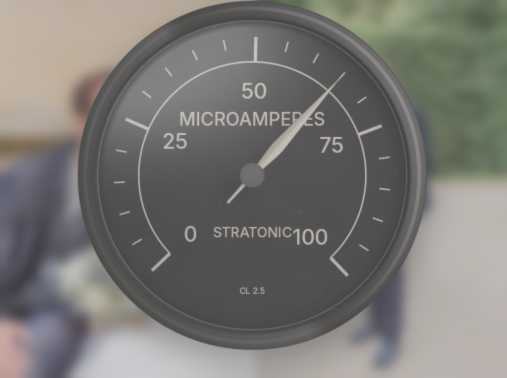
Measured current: 65 µA
